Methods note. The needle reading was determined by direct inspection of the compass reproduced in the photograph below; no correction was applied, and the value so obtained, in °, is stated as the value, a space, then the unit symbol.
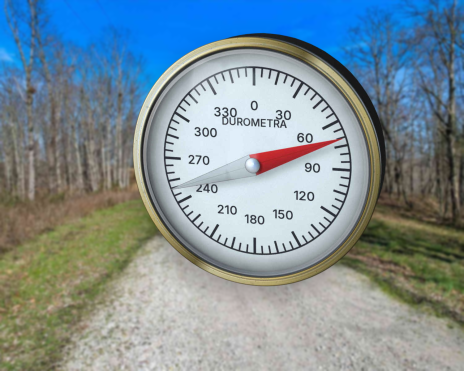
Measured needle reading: 70 °
